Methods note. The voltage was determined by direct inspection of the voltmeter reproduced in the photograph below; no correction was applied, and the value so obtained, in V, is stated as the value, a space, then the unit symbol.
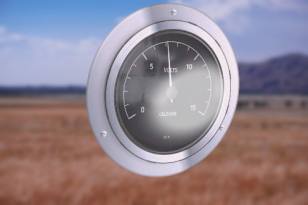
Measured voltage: 7 V
